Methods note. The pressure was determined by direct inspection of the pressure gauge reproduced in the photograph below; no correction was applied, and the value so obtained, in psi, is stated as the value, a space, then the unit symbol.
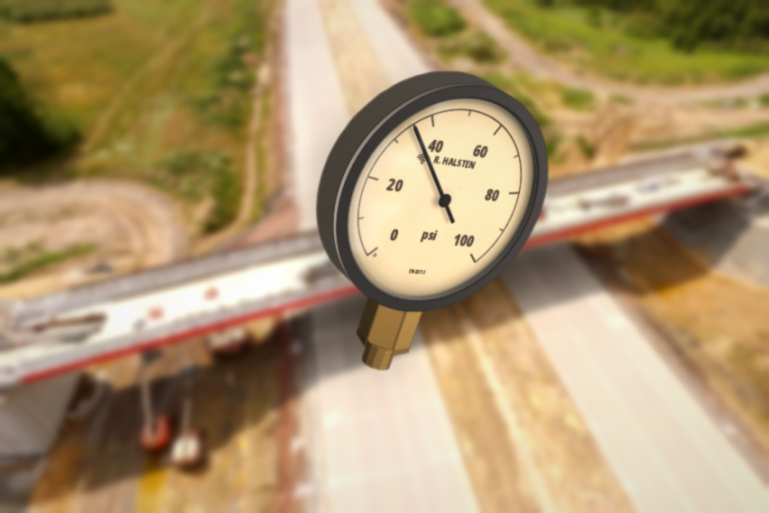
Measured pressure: 35 psi
